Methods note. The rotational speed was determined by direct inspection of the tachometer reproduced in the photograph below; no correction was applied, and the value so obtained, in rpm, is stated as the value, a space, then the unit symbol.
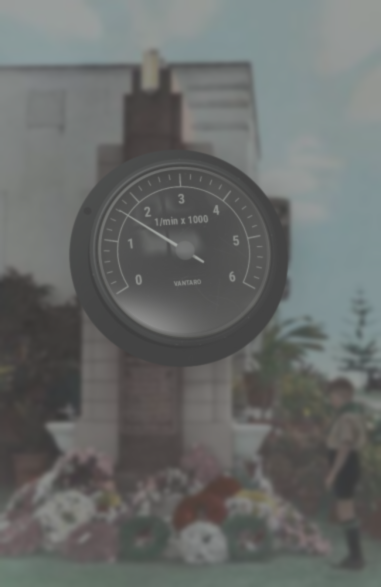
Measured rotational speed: 1600 rpm
